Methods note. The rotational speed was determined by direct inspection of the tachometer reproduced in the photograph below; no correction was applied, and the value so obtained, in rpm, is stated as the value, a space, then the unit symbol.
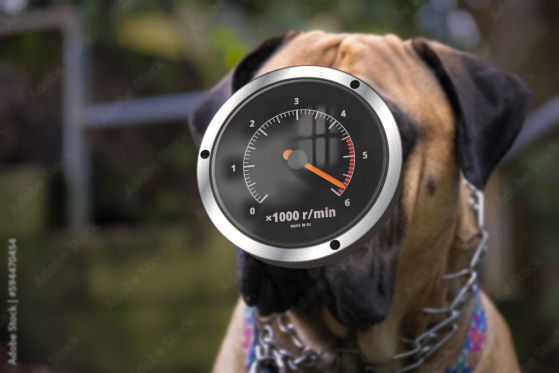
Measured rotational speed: 5800 rpm
